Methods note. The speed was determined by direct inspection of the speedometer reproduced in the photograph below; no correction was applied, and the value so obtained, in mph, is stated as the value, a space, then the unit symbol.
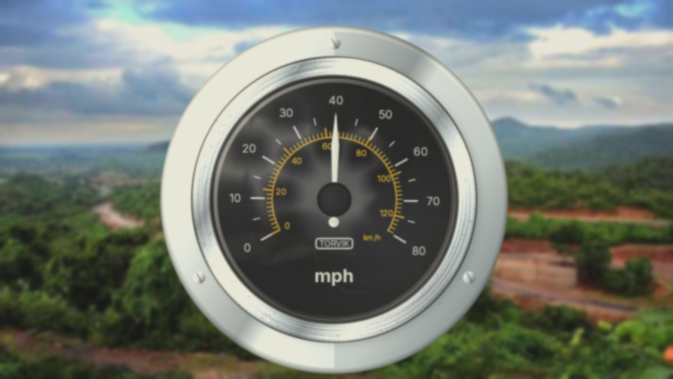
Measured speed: 40 mph
